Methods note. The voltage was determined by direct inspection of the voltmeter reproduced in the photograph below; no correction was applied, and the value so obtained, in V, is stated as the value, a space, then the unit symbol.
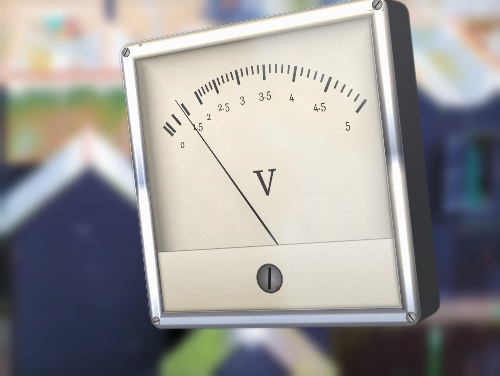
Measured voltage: 1.5 V
